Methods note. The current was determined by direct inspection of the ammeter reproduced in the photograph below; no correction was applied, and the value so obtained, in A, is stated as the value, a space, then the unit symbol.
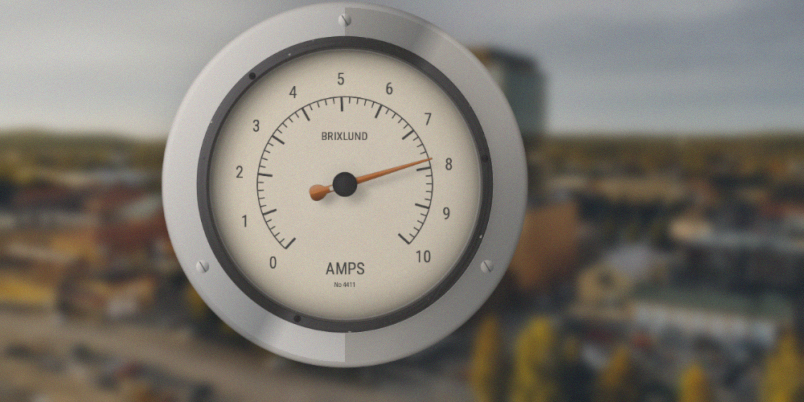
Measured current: 7.8 A
